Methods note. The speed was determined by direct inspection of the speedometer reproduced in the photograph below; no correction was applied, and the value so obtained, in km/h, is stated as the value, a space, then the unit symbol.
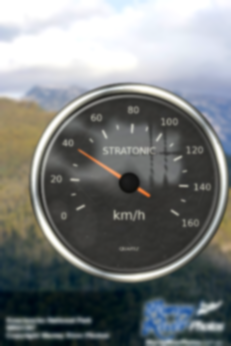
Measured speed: 40 km/h
